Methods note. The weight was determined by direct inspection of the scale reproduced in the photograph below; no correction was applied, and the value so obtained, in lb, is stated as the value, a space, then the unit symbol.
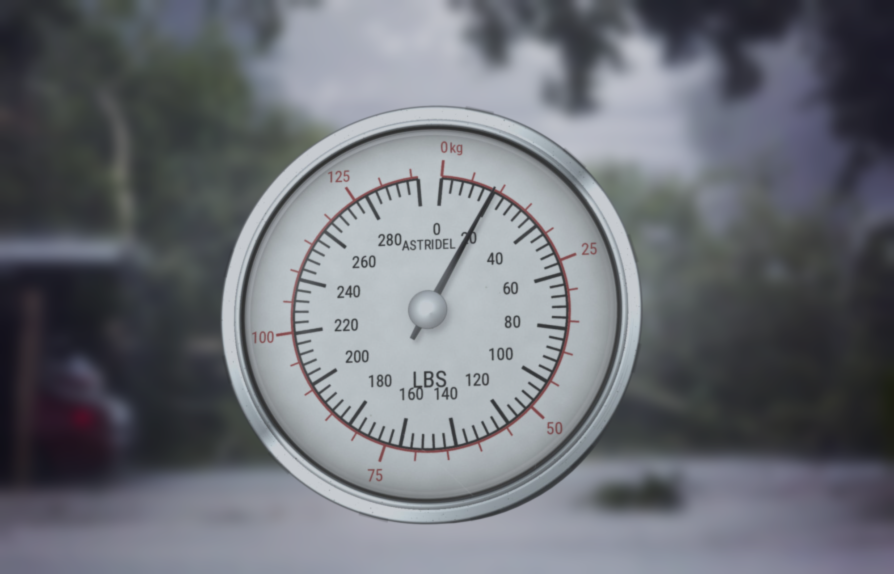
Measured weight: 20 lb
